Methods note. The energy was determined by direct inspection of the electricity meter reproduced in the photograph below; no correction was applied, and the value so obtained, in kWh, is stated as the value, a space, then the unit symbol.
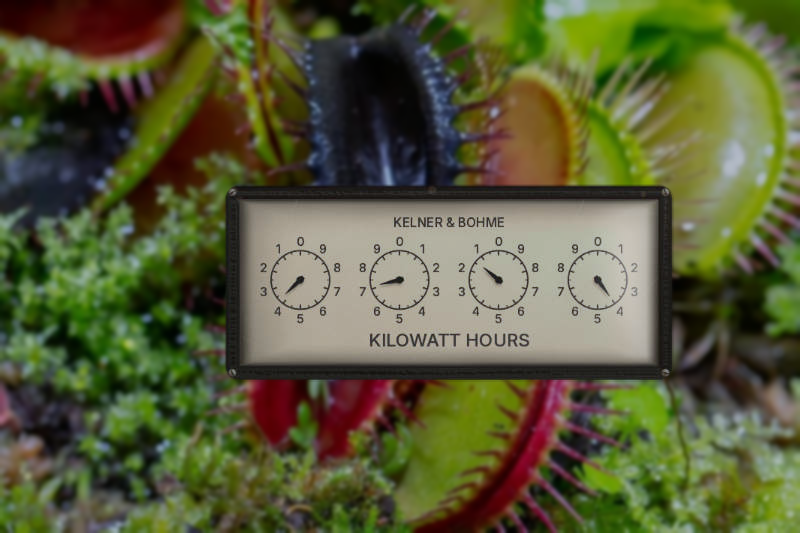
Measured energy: 3714 kWh
